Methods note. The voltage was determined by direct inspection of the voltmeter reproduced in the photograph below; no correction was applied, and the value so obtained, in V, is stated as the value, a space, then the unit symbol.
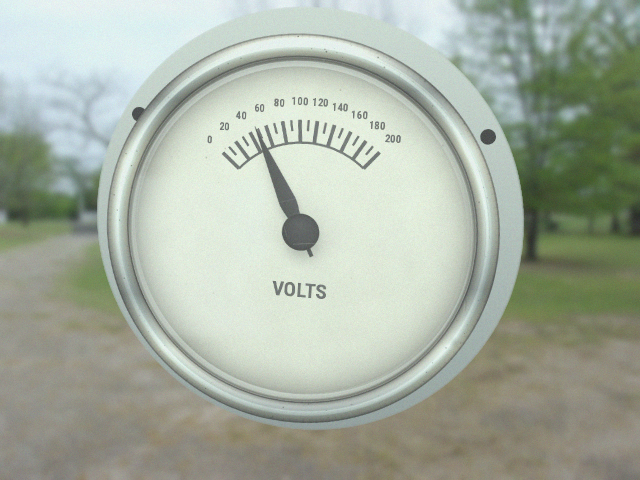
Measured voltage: 50 V
